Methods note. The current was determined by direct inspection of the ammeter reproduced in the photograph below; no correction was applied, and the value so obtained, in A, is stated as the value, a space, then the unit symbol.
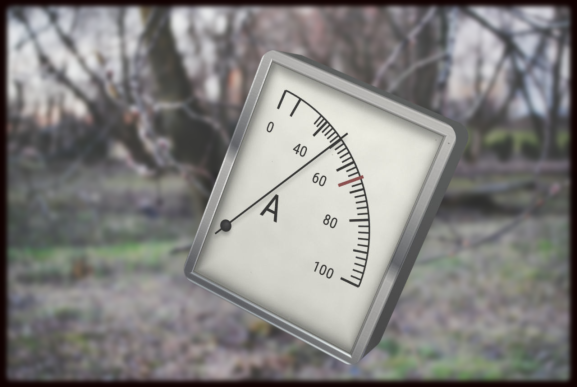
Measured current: 50 A
